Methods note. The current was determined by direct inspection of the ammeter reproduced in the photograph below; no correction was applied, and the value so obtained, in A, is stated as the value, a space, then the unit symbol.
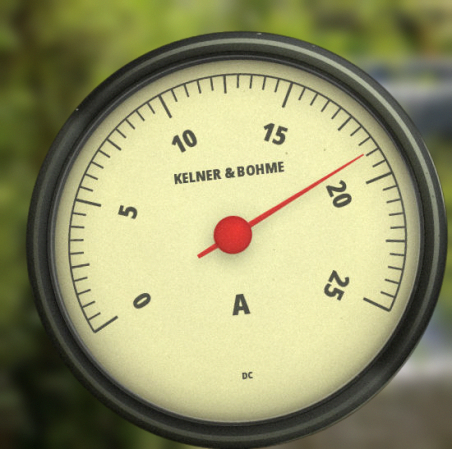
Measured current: 19 A
